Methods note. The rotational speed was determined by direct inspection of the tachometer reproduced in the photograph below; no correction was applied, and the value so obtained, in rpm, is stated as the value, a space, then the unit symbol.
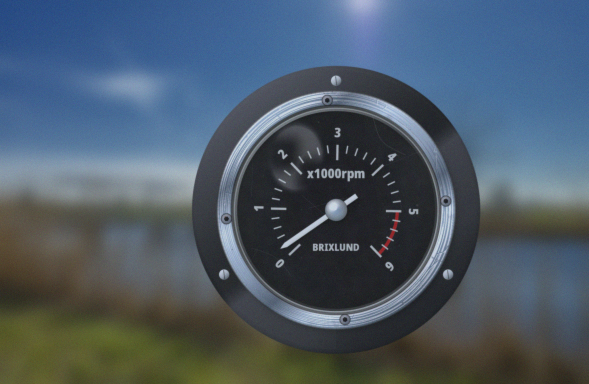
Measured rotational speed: 200 rpm
